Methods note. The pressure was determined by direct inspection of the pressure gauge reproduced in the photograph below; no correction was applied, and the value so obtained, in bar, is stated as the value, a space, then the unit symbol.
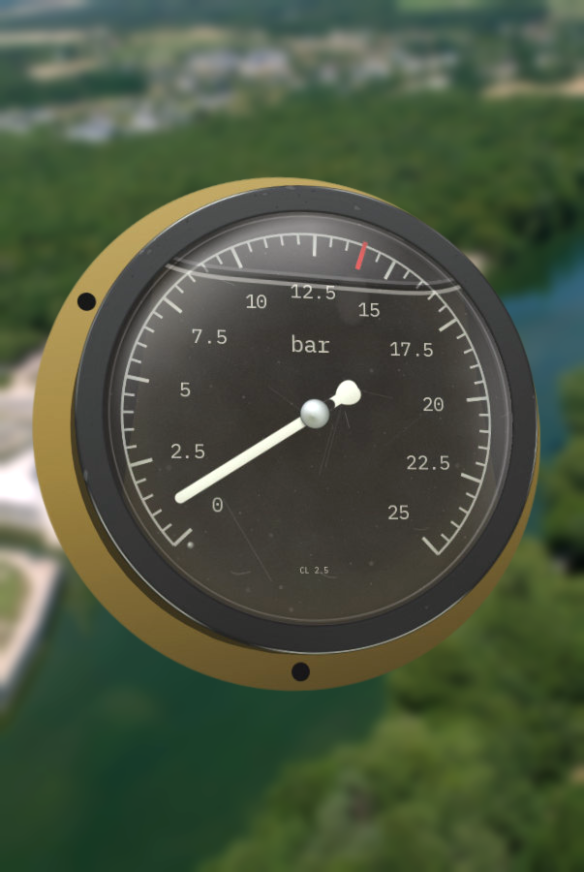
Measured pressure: 1 bar
